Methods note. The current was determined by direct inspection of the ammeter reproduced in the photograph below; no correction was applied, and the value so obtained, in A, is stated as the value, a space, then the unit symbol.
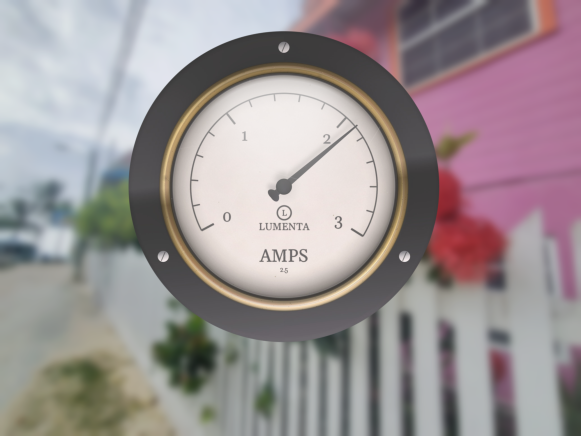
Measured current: 2.1 A
